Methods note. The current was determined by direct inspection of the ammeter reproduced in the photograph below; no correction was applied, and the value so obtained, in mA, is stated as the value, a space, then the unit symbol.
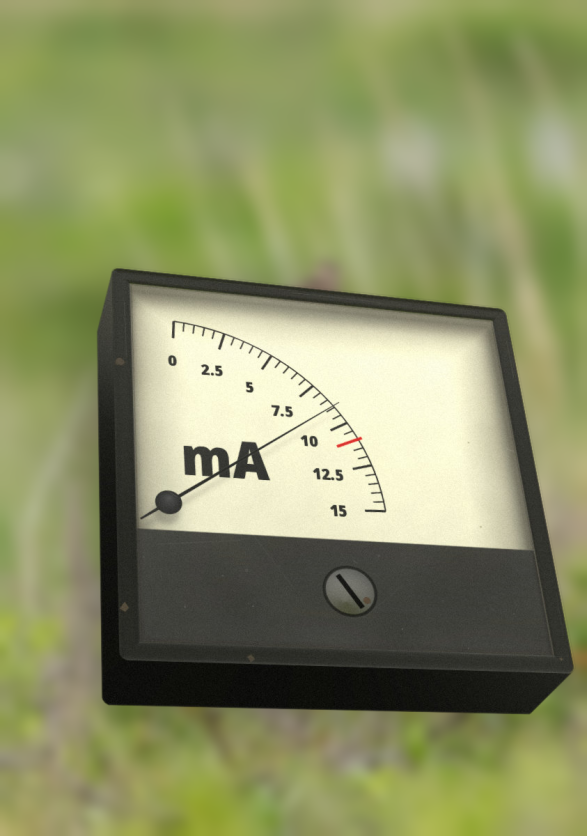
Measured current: 9 mA
